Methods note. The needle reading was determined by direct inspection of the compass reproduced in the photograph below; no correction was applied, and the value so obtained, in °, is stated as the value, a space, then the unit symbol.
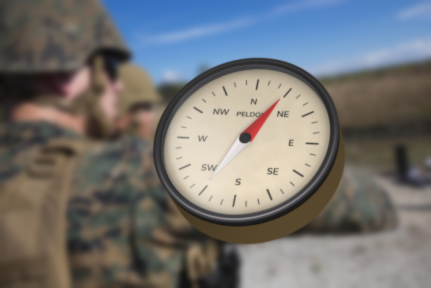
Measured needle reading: 30 °
